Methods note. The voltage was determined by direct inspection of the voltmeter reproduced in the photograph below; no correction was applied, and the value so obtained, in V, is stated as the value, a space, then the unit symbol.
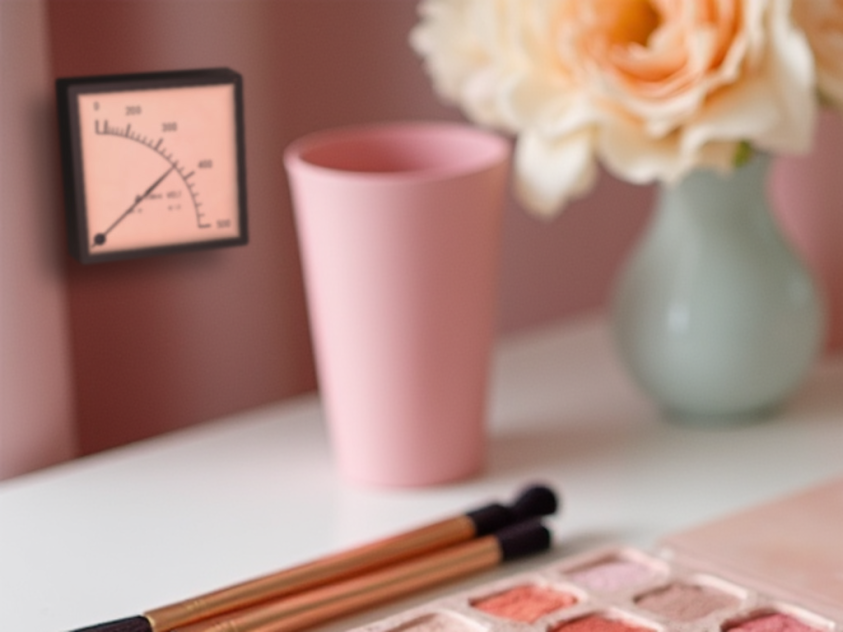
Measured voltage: 360 V
